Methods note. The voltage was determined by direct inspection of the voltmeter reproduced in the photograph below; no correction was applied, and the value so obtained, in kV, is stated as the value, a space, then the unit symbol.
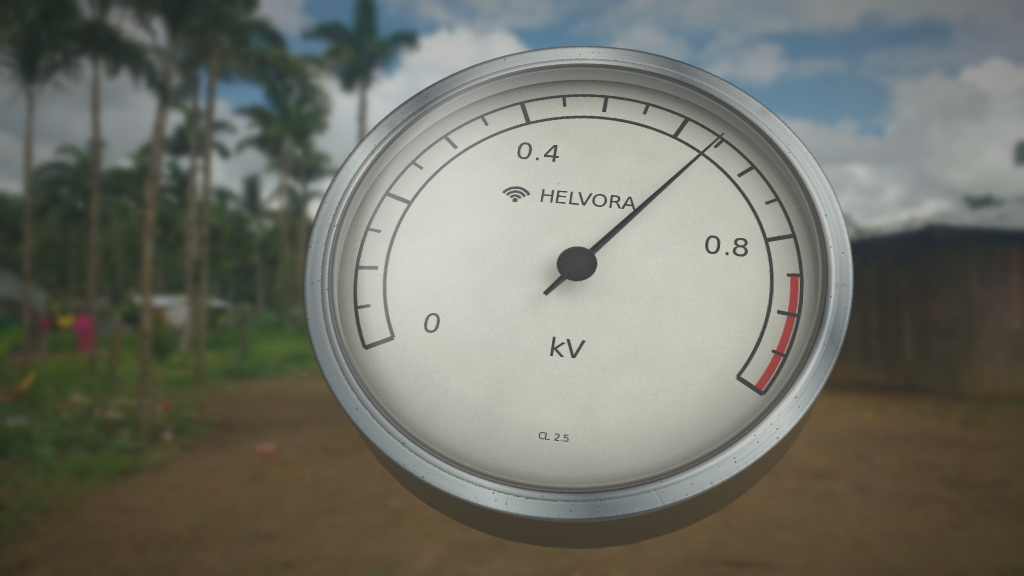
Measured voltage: 0.65 kV
